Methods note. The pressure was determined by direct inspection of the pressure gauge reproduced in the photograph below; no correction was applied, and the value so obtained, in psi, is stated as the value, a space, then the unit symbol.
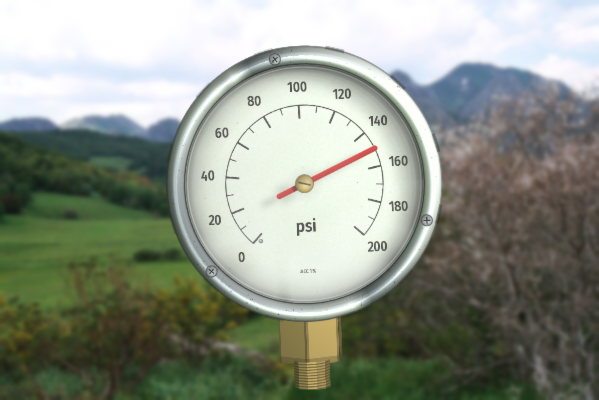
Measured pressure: 150 psi
